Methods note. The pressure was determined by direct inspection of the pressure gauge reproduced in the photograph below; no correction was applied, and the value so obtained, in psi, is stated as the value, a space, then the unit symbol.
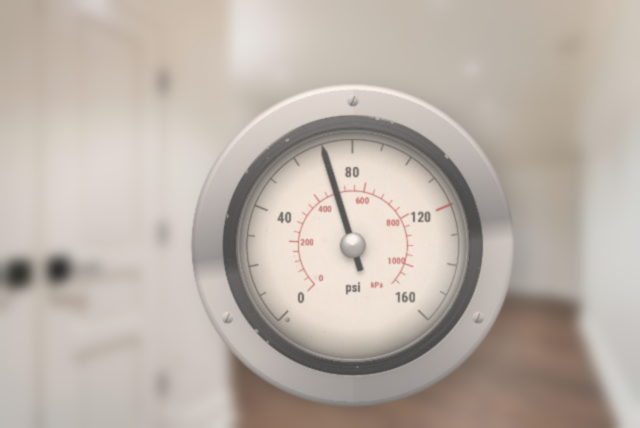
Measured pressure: 70 psi
